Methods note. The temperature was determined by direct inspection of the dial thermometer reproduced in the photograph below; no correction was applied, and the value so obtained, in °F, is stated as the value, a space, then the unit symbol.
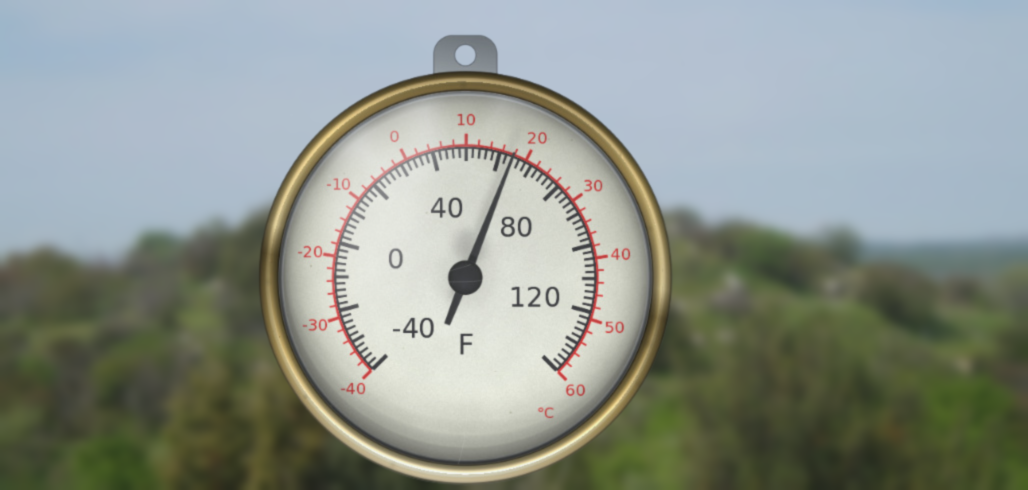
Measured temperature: 64 °F
